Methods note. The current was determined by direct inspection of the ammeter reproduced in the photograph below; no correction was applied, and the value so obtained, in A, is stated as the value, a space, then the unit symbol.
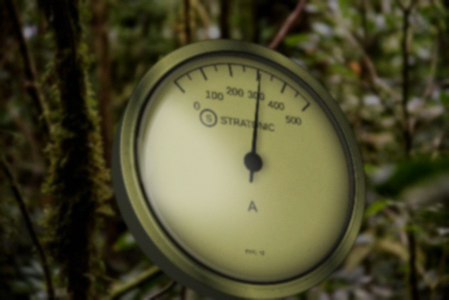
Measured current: 300 A
